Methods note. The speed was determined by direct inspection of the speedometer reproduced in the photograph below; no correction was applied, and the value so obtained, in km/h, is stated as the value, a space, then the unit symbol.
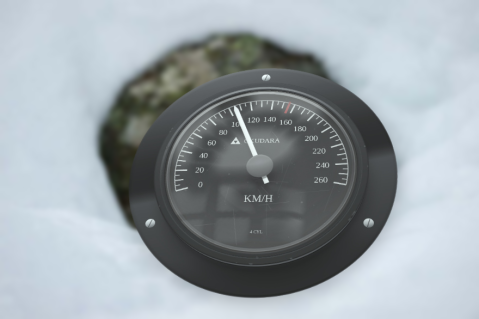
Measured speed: 105 km/h
